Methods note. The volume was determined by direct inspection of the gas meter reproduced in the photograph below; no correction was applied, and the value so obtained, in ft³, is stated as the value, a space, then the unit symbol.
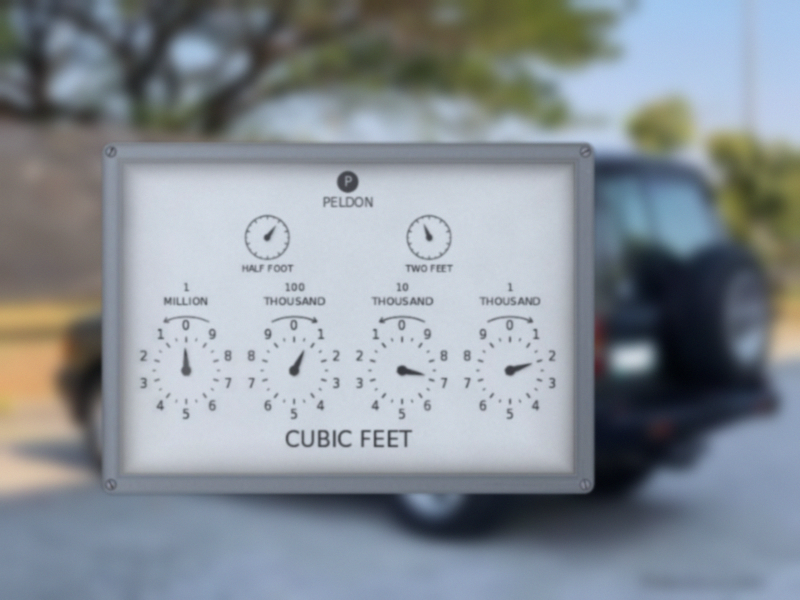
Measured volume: 7200 ft³
